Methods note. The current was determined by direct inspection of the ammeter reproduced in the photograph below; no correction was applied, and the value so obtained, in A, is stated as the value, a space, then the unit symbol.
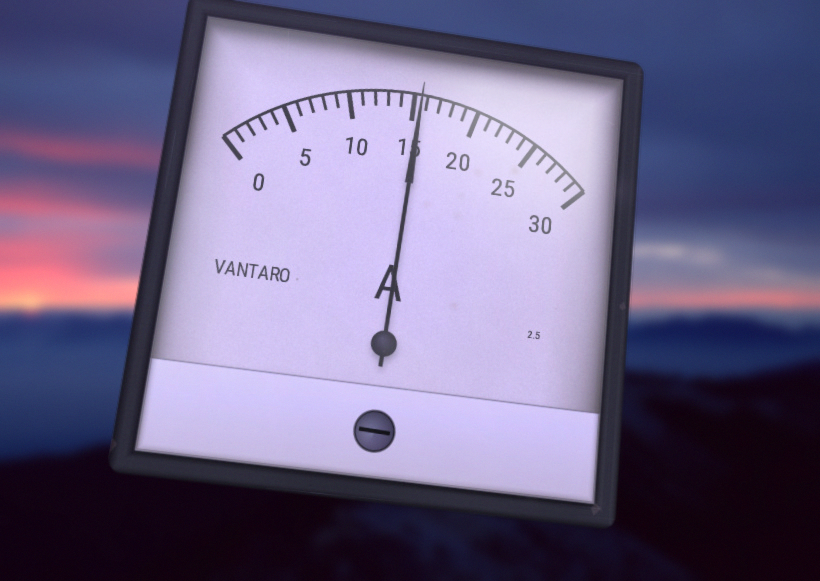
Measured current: 15.5 A
